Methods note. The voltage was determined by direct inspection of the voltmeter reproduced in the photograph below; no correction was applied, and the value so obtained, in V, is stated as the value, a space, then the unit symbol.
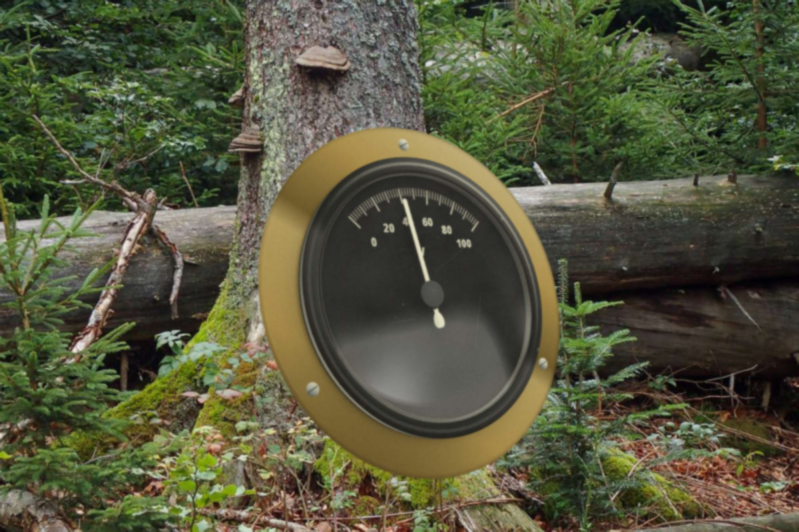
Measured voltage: 40 V
